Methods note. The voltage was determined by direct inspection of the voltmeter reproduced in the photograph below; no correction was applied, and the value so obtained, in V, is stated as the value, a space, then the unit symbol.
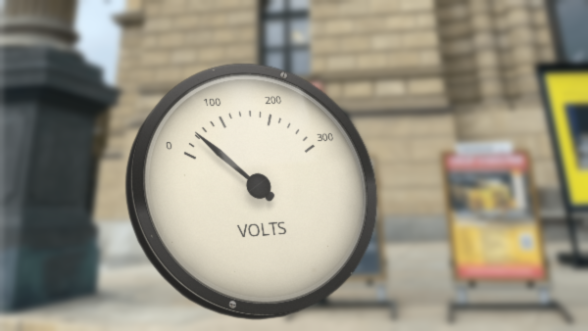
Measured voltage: 40 V
